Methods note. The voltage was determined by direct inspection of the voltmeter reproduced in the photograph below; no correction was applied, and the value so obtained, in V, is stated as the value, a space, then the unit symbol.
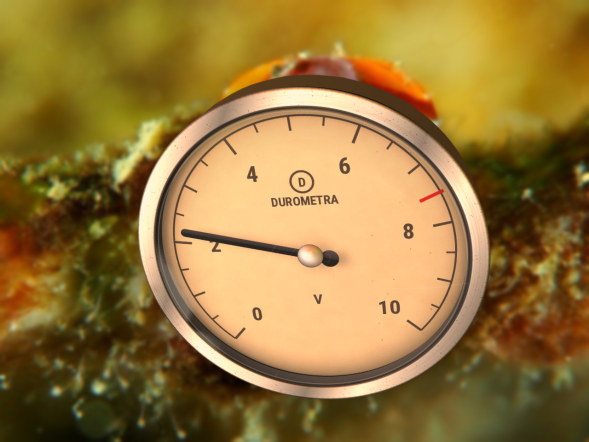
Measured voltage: 2.25 V
